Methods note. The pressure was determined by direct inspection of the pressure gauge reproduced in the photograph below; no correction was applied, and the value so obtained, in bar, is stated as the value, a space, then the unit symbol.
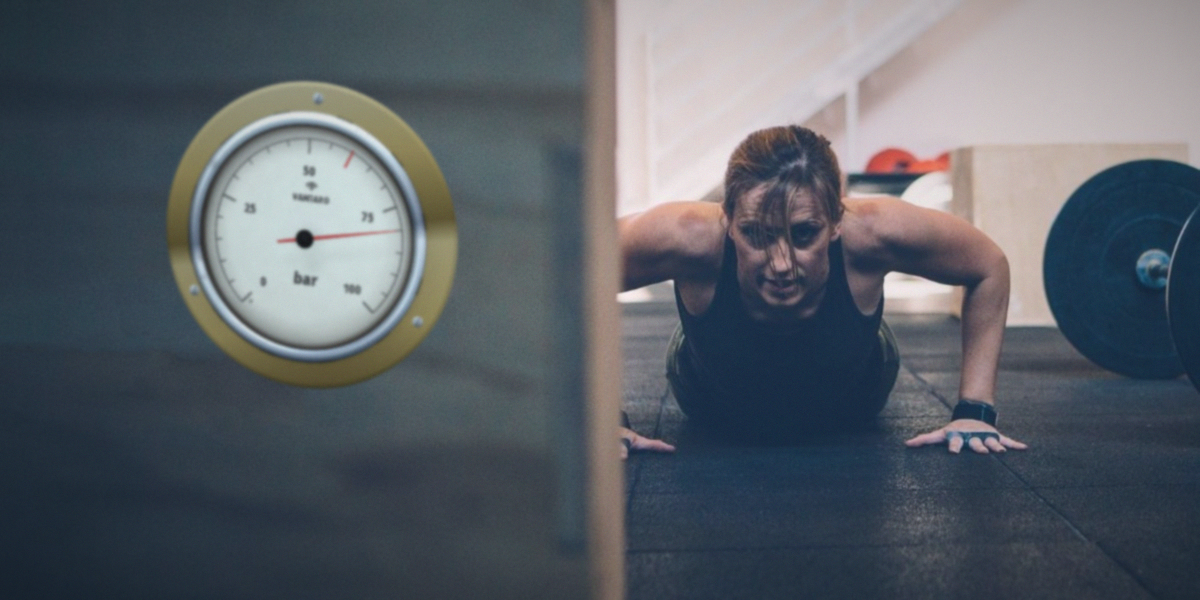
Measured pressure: 80 bar
